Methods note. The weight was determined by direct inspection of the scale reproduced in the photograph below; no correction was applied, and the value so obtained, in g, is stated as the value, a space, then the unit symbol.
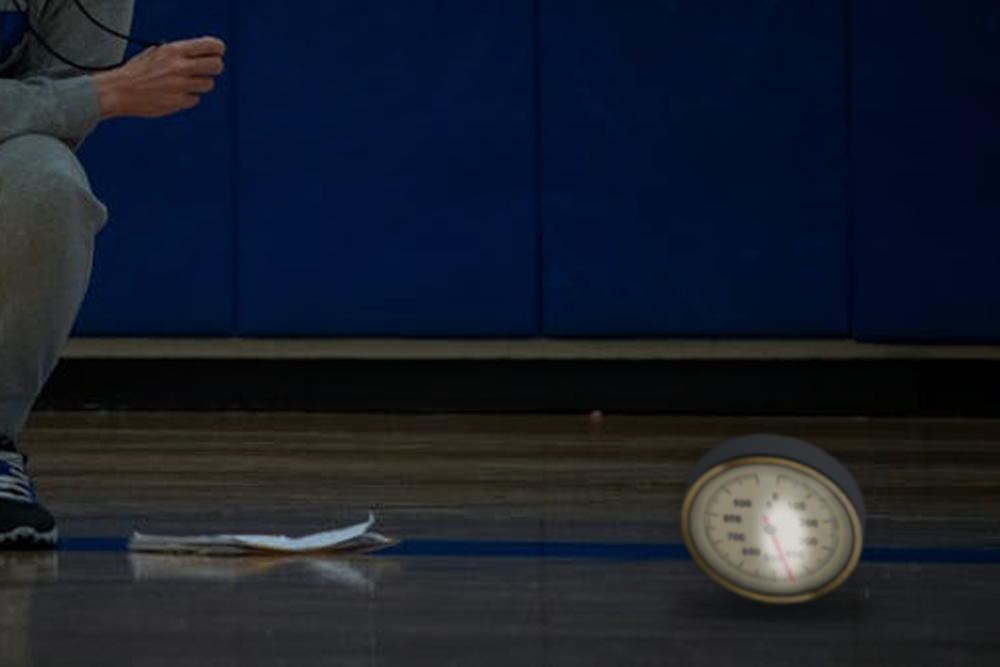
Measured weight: 450 g
